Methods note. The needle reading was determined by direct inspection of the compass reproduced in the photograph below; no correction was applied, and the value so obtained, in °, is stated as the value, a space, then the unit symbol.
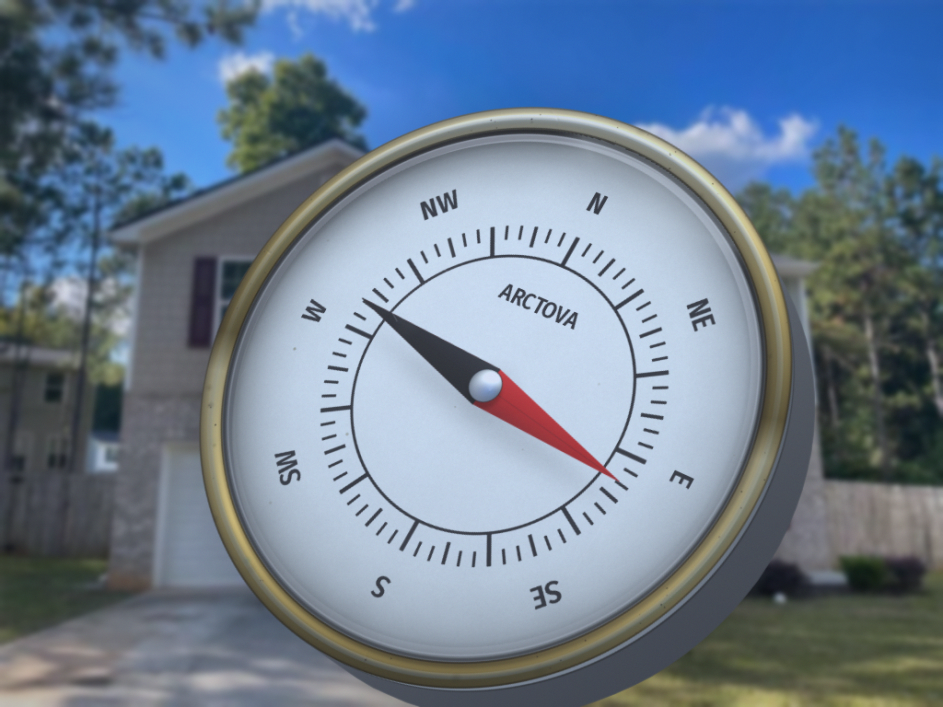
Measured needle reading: 100 °
